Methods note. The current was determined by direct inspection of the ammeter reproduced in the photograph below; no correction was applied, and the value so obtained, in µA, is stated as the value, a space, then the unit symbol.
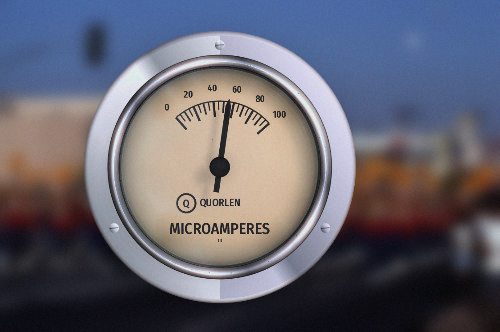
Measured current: 55 µA
